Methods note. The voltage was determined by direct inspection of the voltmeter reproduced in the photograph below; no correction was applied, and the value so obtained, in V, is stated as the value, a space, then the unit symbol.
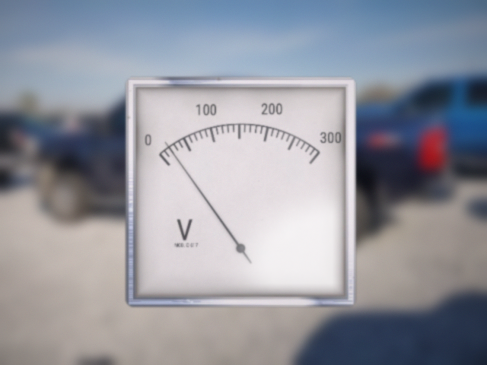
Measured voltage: 20 V
